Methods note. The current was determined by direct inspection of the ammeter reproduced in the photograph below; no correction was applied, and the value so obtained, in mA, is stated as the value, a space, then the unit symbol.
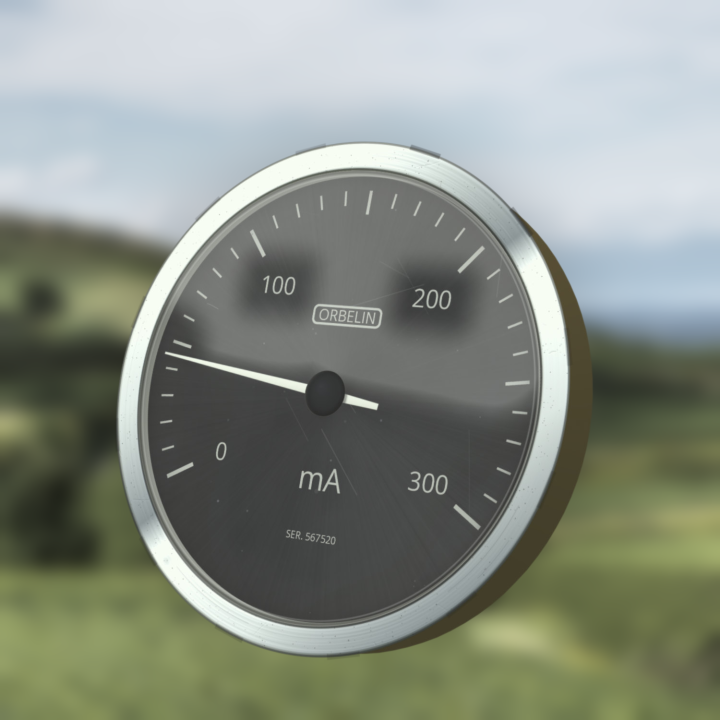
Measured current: 45 mA
